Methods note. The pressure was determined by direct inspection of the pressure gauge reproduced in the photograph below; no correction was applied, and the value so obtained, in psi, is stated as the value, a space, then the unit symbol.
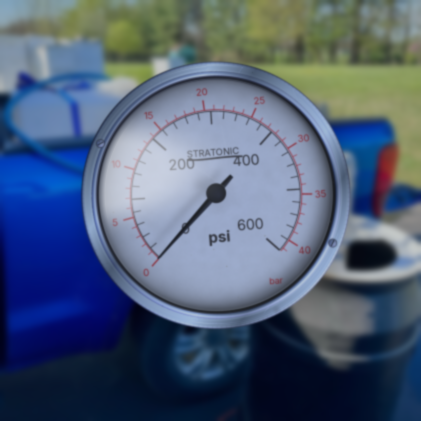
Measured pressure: 0 psi
